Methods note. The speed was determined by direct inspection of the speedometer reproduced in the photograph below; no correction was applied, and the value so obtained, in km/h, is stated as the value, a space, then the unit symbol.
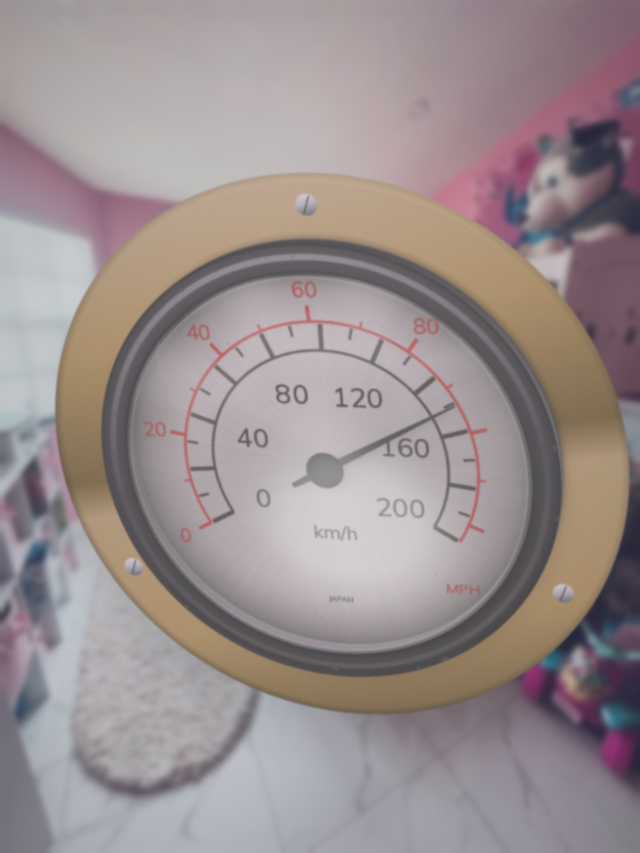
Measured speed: 150 km/h
